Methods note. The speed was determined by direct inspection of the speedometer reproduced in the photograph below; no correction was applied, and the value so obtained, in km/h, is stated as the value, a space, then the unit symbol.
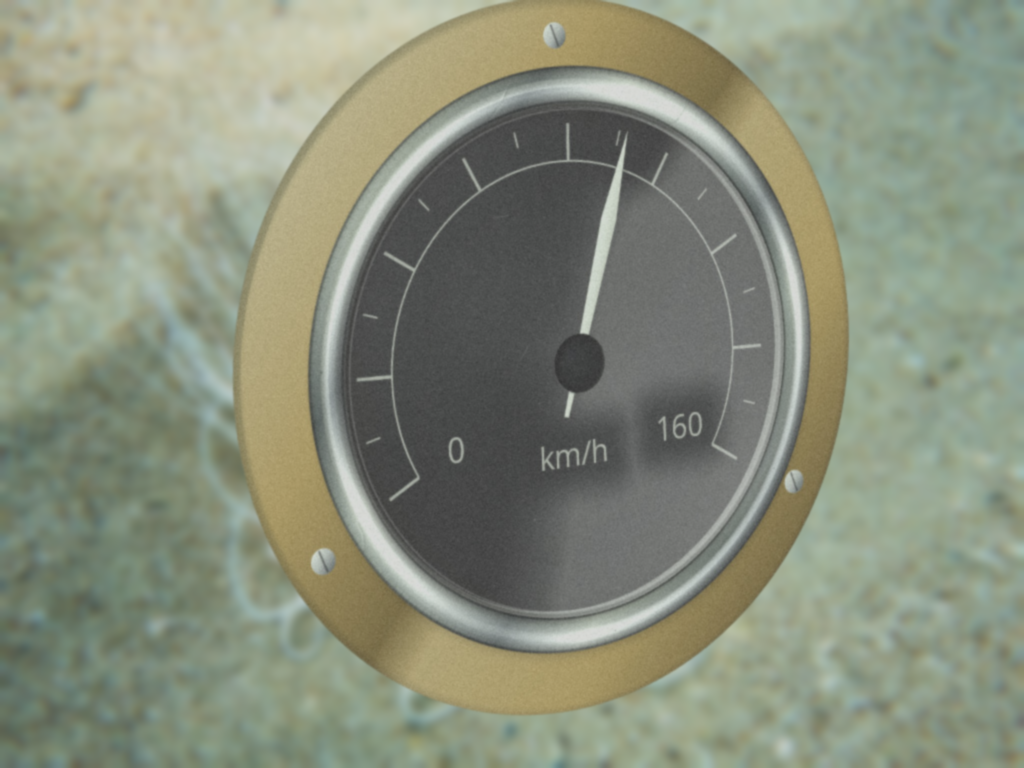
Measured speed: 90 km/h
